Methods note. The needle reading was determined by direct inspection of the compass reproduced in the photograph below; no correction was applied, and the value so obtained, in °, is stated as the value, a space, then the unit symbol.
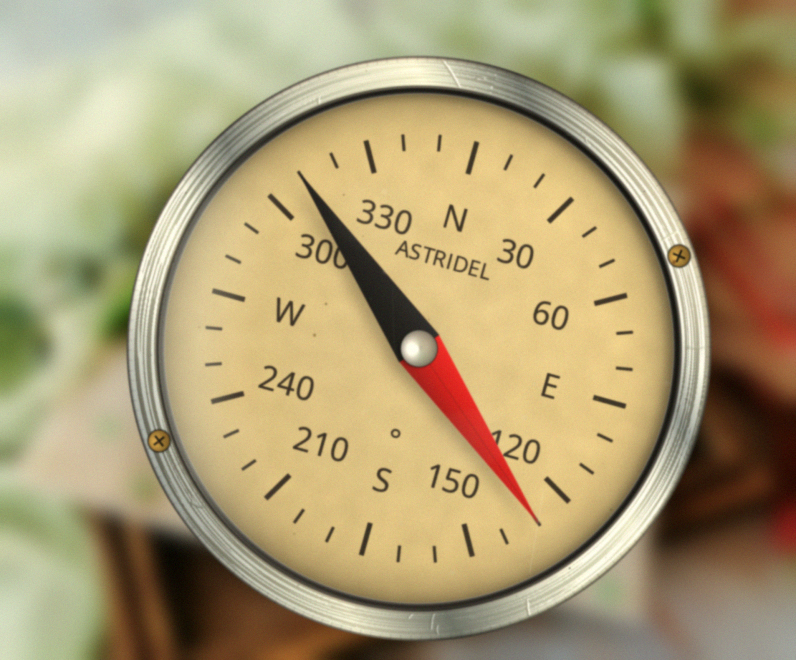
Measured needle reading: 130 °
